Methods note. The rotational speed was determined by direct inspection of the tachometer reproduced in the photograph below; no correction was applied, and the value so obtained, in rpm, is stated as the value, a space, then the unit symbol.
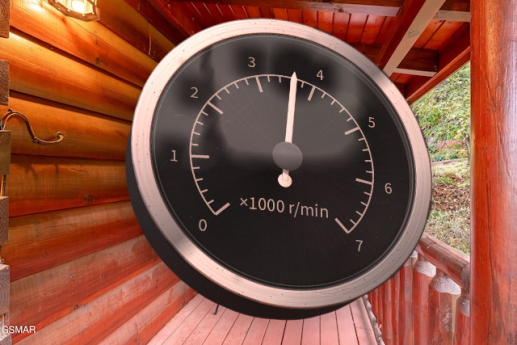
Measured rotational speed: 3600 rpm
